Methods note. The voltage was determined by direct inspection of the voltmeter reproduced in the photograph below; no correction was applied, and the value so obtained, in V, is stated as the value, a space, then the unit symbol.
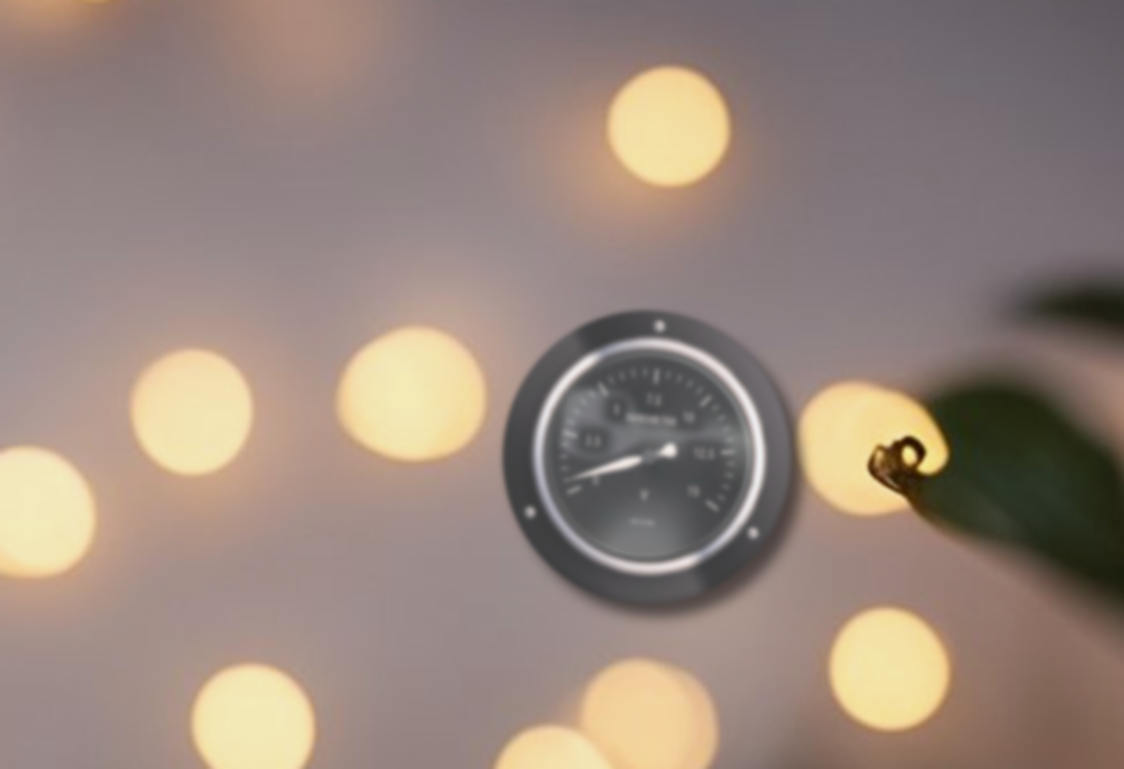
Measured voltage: 0.5 V
